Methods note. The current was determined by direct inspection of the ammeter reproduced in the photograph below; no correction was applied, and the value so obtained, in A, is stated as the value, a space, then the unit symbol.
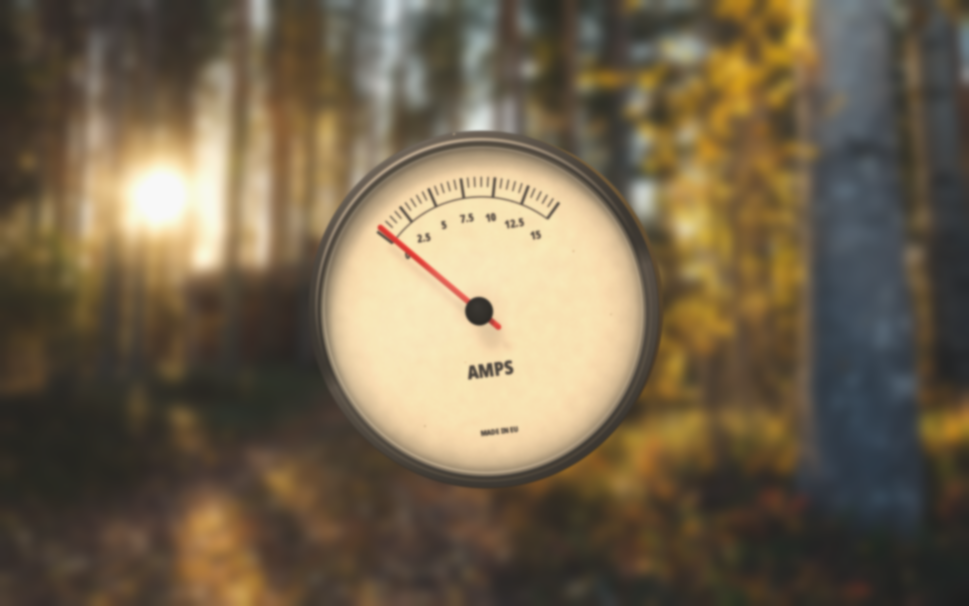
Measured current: 0.5 A
